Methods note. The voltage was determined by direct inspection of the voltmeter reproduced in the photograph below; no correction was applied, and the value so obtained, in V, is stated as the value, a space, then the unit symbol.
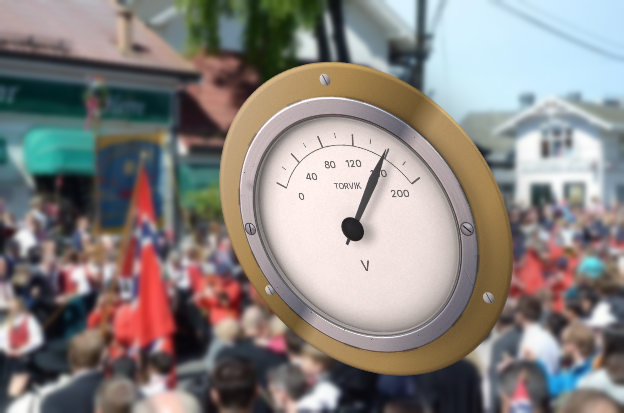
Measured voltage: 160 V
